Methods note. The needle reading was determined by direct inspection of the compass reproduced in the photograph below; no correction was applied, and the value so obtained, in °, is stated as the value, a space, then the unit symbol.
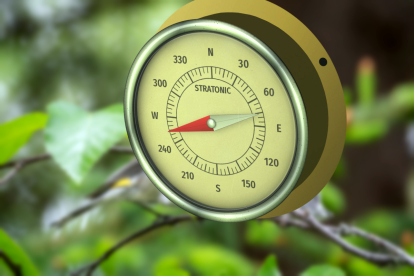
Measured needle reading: 255 °
